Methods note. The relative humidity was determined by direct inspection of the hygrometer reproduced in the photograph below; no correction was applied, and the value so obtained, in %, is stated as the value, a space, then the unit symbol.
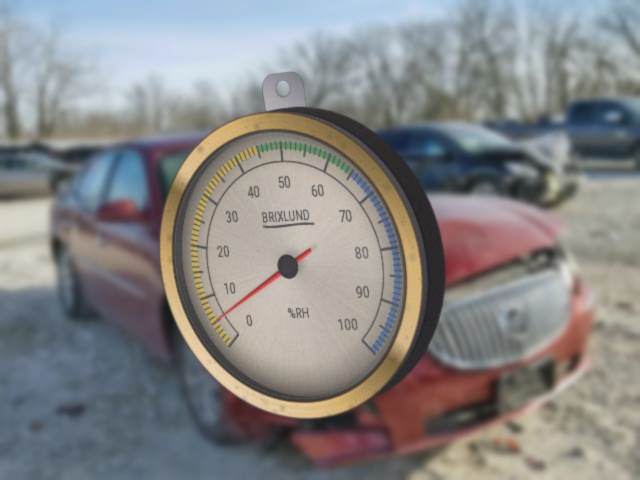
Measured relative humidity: 5 %
